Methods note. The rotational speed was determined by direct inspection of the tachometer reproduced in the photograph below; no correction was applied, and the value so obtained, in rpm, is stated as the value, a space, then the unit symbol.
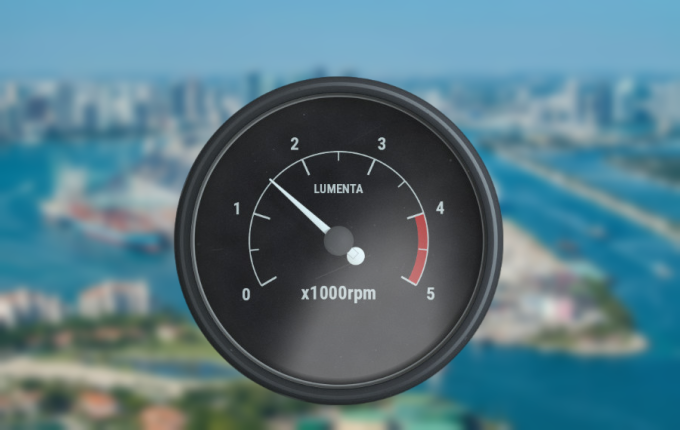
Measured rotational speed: 1500 rpm
